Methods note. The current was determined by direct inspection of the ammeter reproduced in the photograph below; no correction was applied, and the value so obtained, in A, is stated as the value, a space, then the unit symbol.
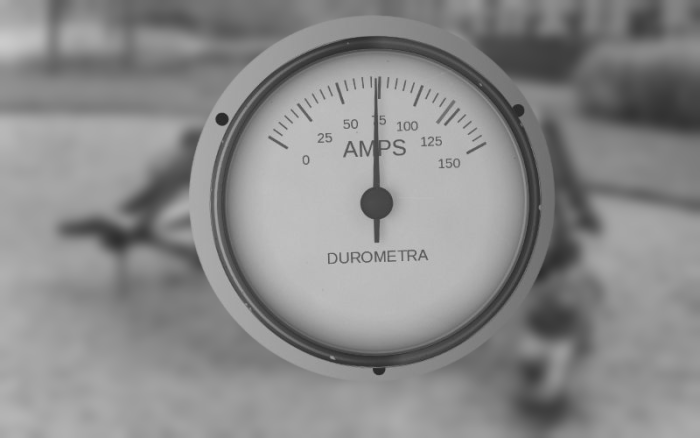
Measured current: 72.5 A
